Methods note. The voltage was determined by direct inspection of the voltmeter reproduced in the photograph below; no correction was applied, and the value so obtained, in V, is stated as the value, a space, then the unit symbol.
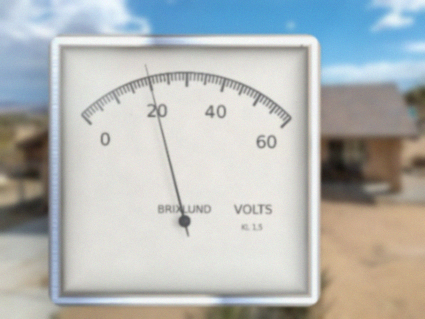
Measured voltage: 20 V
